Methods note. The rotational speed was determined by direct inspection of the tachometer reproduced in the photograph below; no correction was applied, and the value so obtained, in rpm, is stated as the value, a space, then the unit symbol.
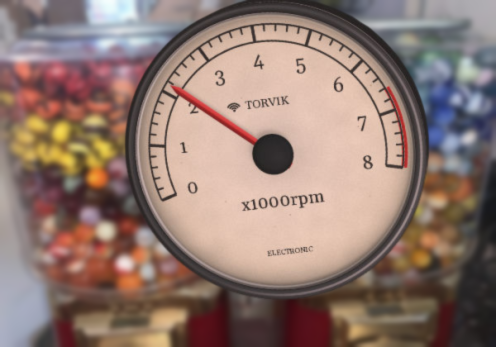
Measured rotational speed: 2200 rpm
